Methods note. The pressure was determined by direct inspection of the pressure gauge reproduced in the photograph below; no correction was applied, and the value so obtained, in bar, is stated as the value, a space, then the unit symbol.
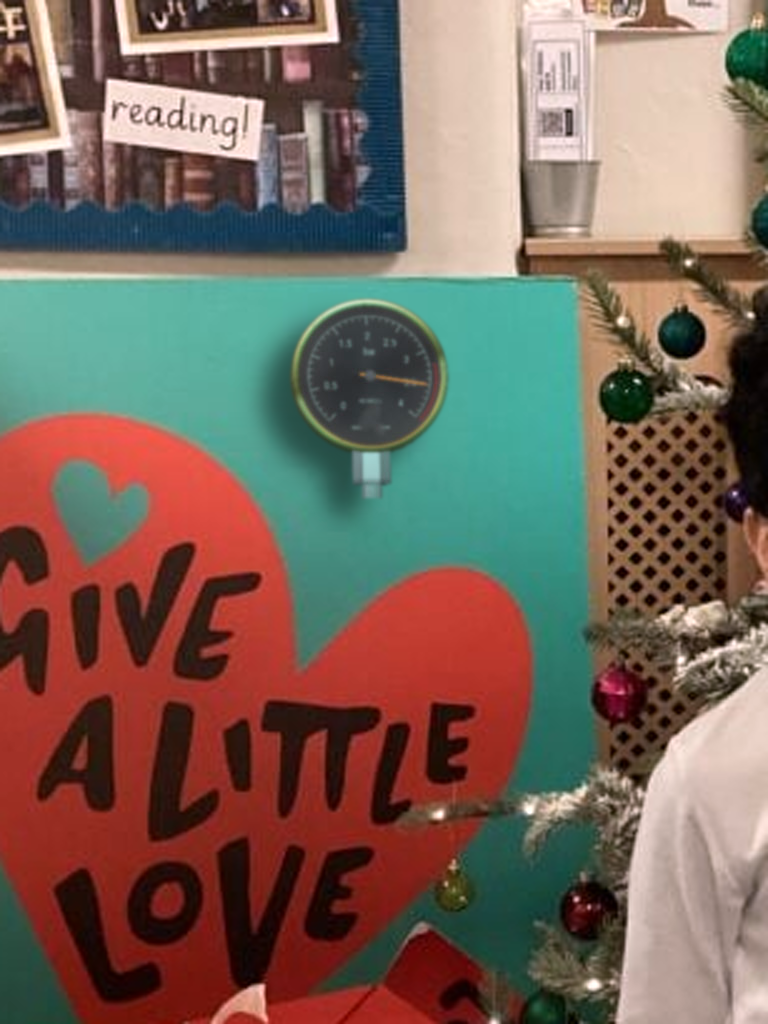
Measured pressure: 3.5 bar
